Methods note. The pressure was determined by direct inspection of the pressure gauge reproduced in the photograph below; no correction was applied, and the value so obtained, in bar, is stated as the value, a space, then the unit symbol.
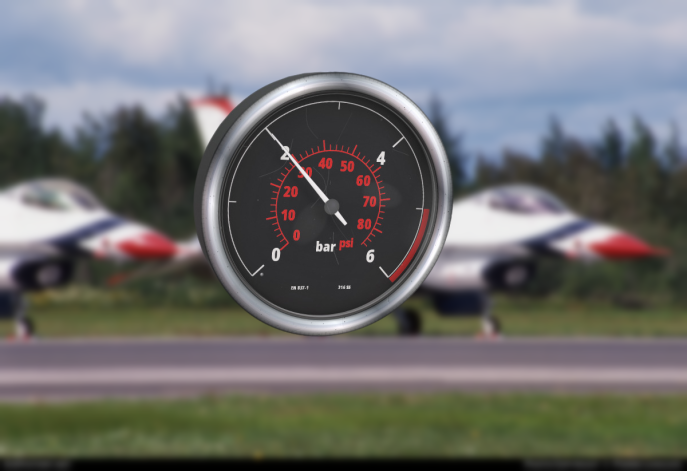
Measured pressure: 2 bar
